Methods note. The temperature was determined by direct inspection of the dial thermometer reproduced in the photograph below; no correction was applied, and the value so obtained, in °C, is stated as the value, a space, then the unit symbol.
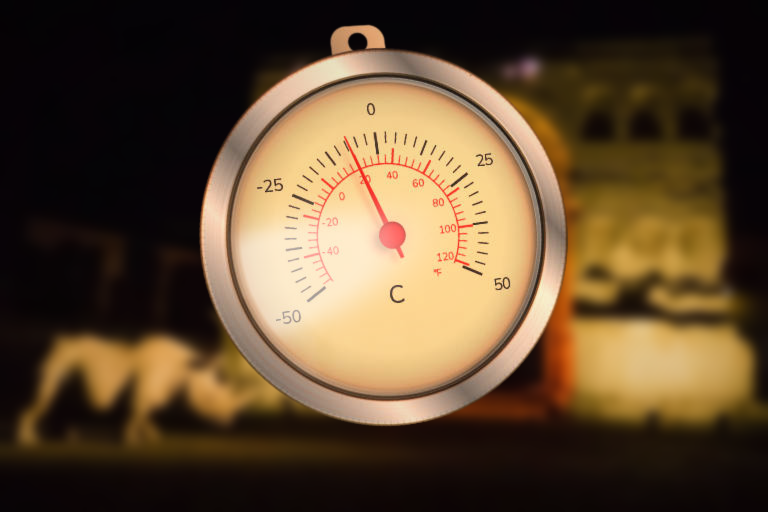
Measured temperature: -7.5 °C
